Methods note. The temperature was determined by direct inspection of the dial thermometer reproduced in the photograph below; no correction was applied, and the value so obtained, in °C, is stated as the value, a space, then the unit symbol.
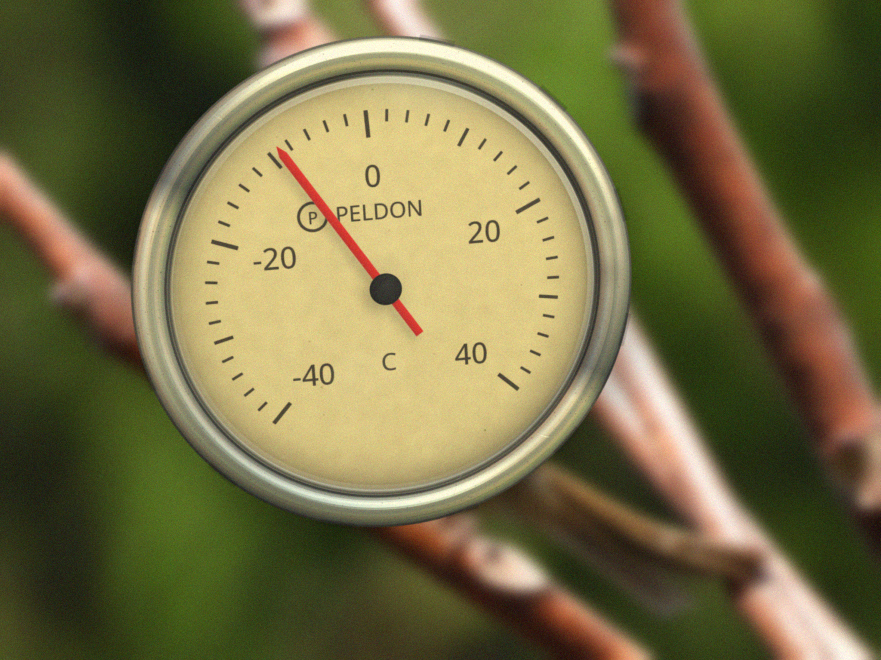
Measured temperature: -9 °C
